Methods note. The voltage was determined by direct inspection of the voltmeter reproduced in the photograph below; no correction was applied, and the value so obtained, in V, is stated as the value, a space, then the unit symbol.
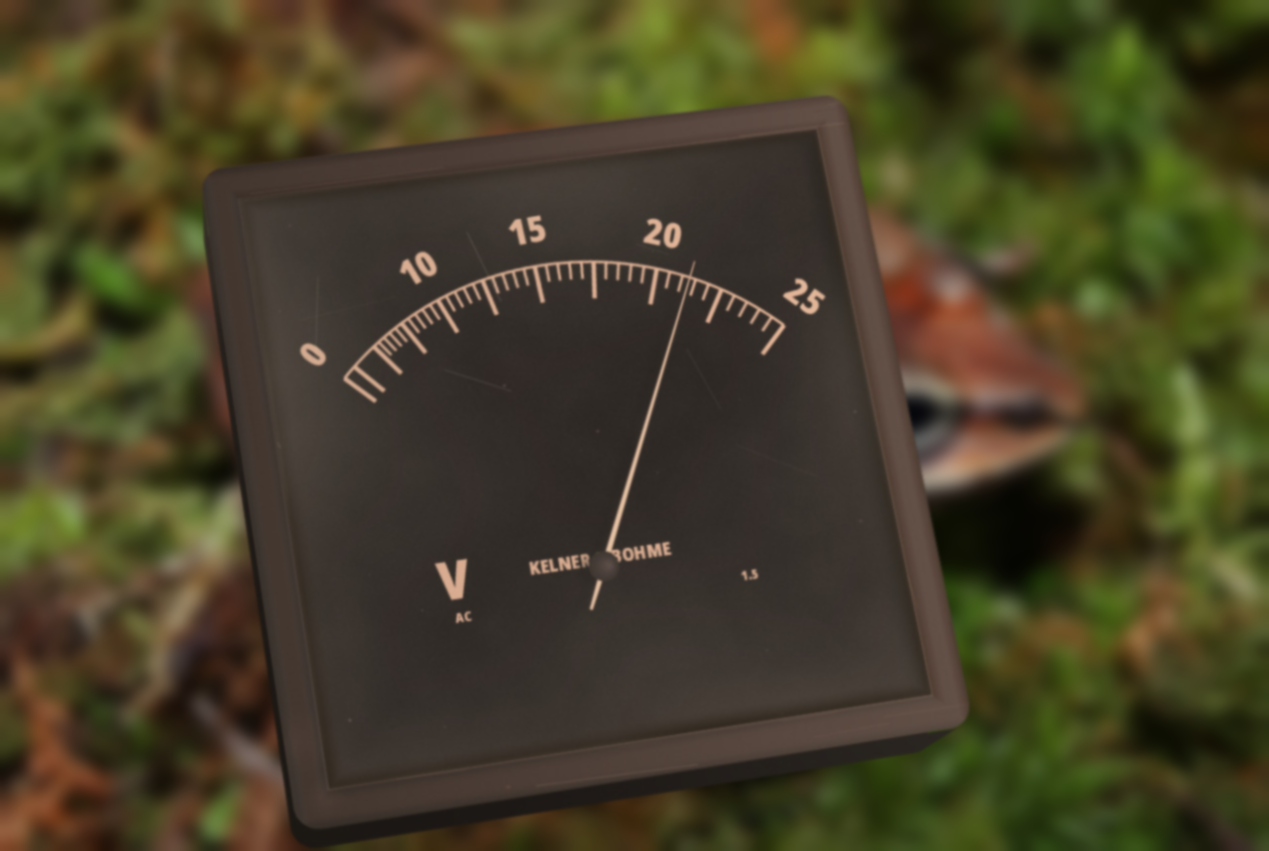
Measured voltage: 21.25 V
